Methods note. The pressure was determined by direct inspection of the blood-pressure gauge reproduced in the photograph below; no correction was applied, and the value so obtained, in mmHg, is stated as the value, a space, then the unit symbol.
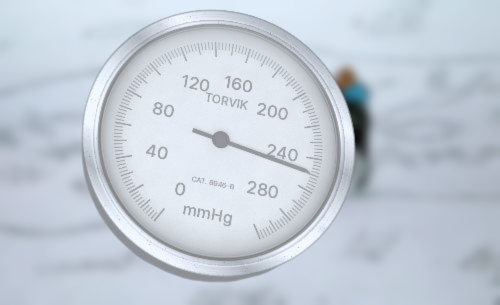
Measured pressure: 250 mmHg
